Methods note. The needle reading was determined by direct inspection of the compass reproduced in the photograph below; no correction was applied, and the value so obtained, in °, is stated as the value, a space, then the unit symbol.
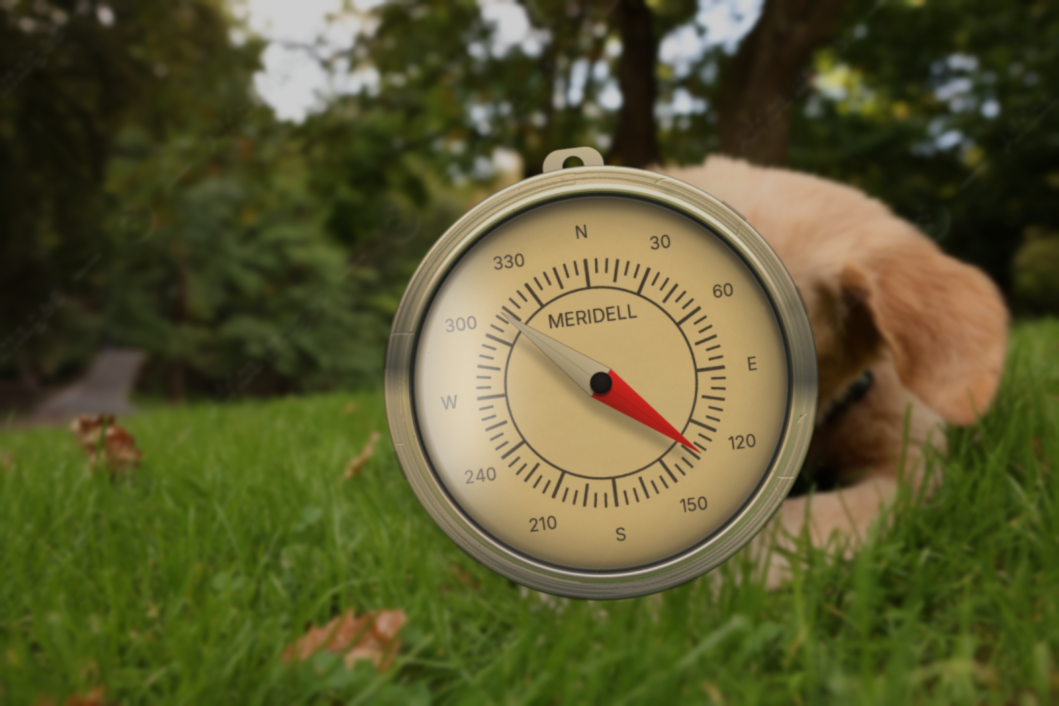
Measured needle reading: 132.5 °
